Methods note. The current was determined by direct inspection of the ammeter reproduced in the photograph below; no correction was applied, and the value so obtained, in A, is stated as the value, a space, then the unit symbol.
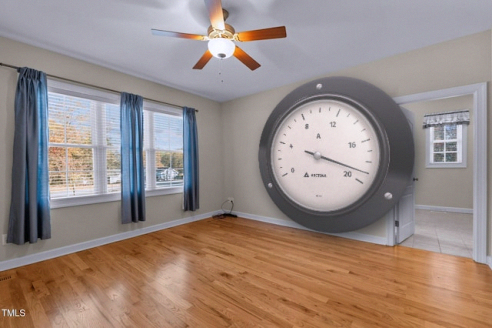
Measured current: 19 A
